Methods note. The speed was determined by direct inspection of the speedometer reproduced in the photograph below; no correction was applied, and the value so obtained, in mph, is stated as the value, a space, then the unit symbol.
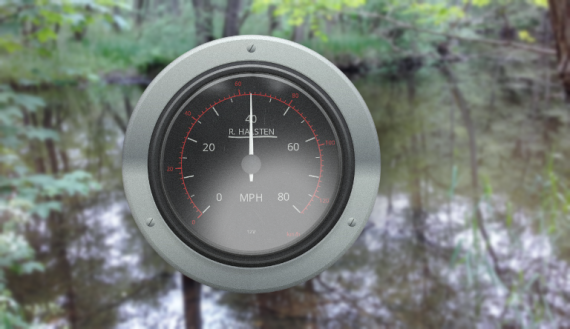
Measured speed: 40 mph
